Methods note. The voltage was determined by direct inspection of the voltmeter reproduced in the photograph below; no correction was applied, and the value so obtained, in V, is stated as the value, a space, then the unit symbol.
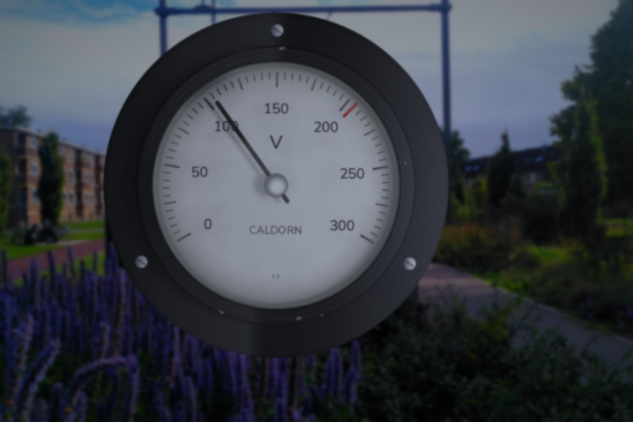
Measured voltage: 105 V
